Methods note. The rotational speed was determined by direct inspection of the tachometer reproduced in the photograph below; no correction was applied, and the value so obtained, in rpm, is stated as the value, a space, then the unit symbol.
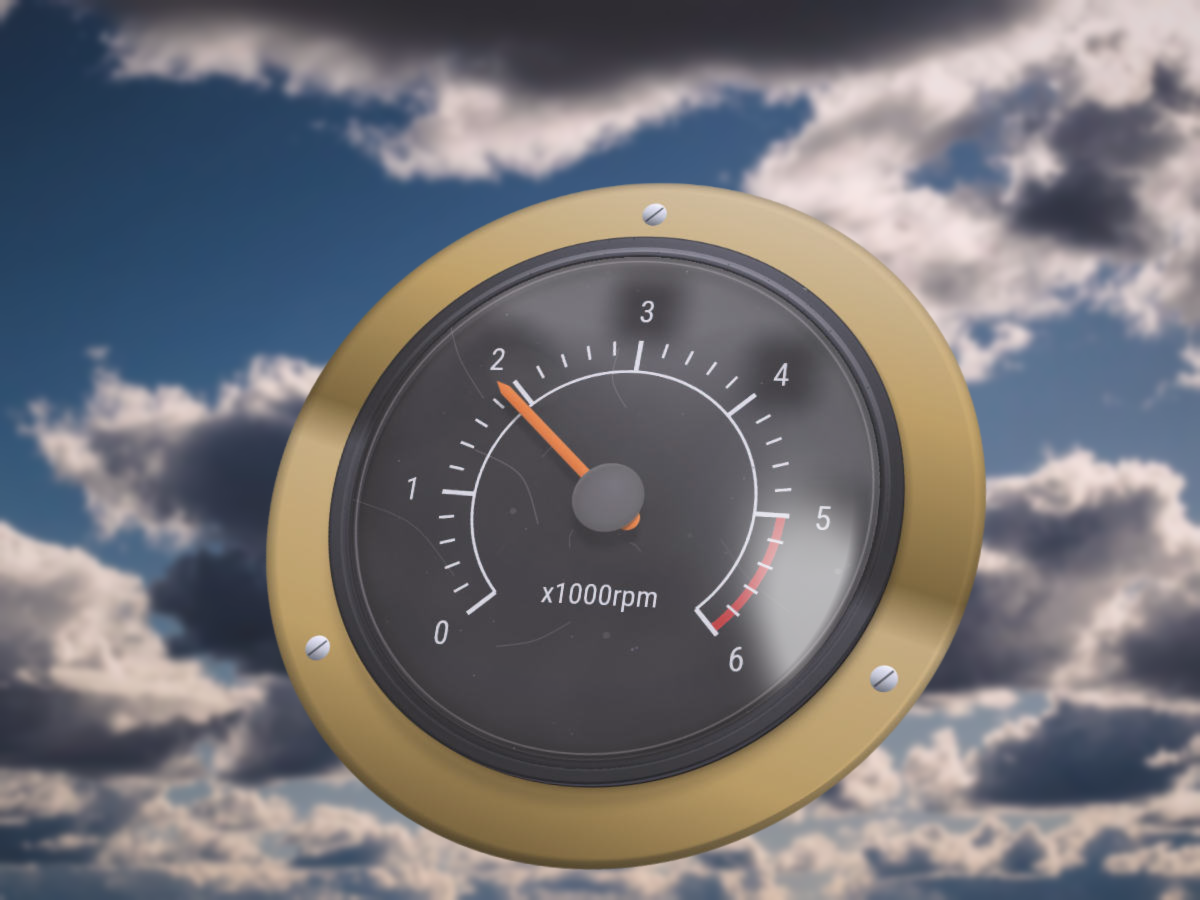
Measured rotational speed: 1900 rpm
